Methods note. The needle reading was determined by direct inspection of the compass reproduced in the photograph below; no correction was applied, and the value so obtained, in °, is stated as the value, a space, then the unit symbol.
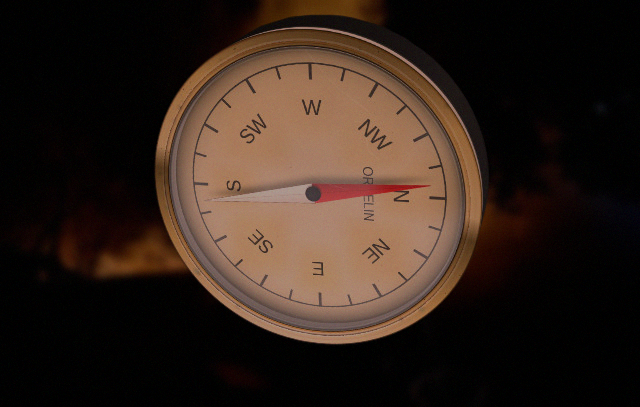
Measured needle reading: 352.5 °
